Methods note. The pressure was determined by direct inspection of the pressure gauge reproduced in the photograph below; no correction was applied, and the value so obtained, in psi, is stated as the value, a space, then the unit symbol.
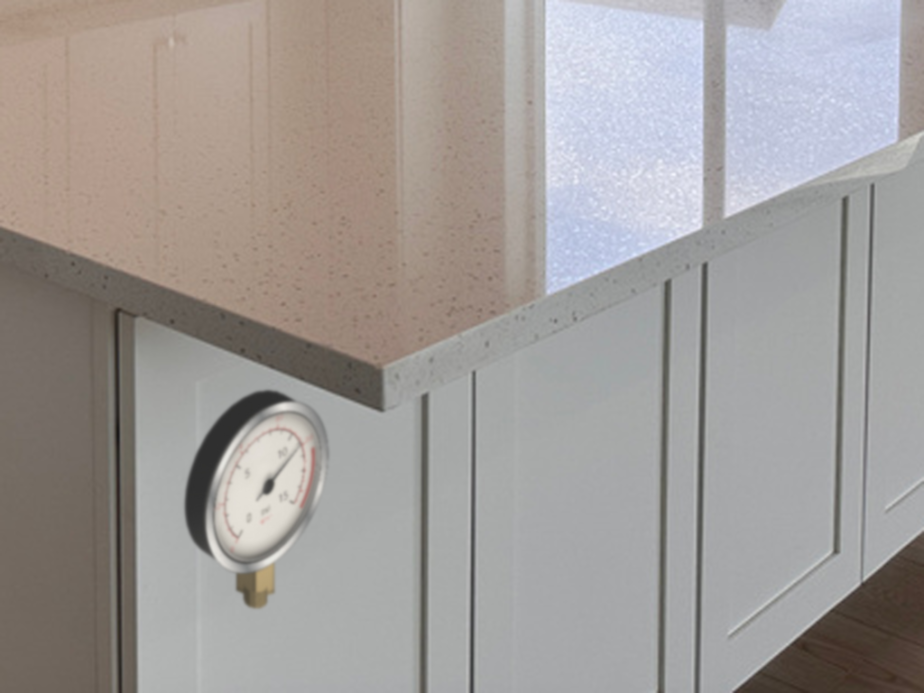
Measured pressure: 11 psi
